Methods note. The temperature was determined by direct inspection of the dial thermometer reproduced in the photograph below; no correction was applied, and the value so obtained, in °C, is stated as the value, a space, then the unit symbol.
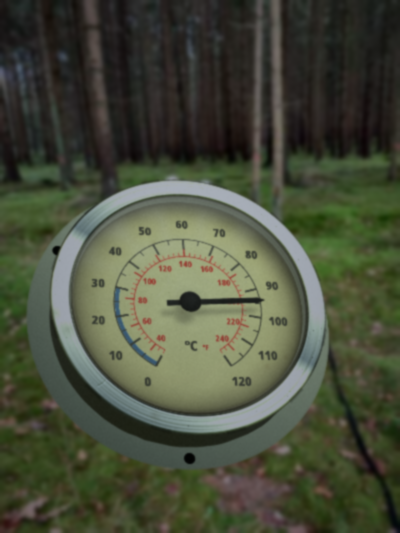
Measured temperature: 95 °C
